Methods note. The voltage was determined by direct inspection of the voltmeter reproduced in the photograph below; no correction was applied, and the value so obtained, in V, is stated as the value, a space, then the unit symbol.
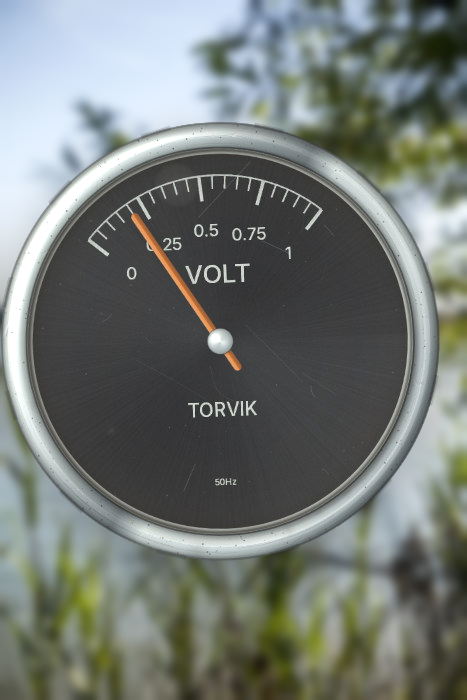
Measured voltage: 0.2 V
